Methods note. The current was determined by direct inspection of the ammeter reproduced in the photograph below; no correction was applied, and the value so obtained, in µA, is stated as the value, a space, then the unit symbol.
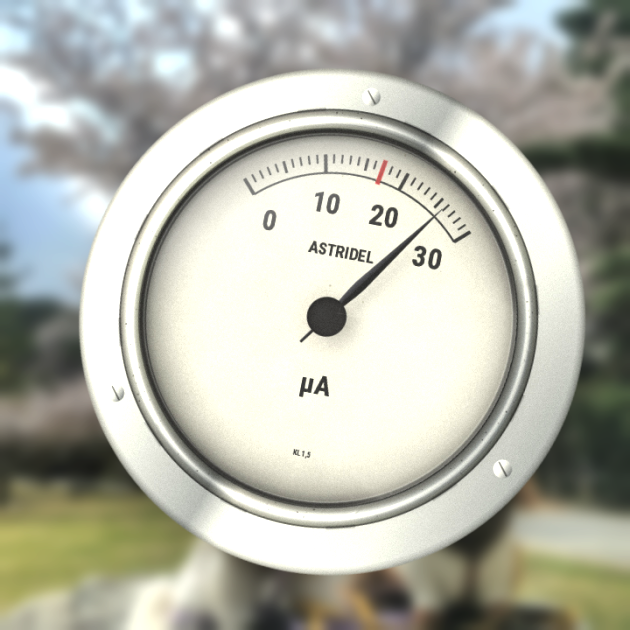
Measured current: 26 µA
